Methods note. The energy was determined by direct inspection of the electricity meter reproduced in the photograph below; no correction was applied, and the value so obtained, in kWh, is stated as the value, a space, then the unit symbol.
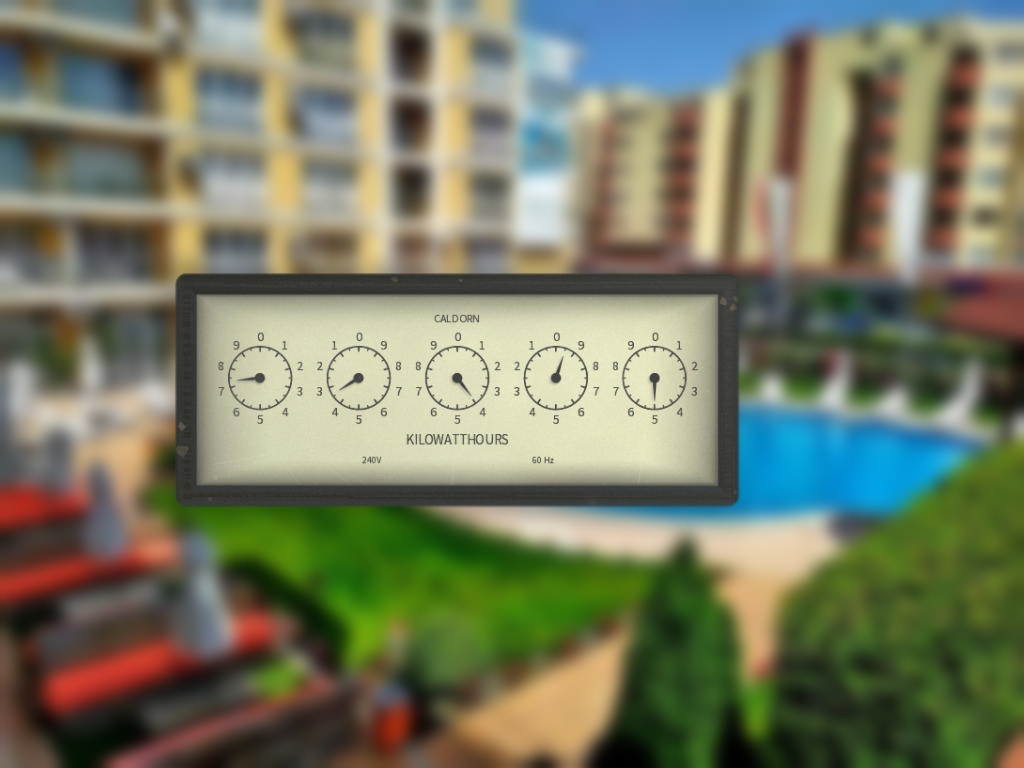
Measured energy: 73395 kWh
